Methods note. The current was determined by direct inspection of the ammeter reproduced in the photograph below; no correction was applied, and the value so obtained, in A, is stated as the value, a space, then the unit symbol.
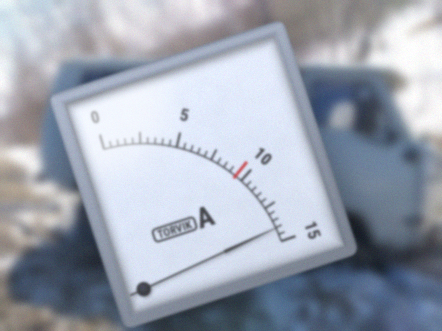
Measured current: 14 A
